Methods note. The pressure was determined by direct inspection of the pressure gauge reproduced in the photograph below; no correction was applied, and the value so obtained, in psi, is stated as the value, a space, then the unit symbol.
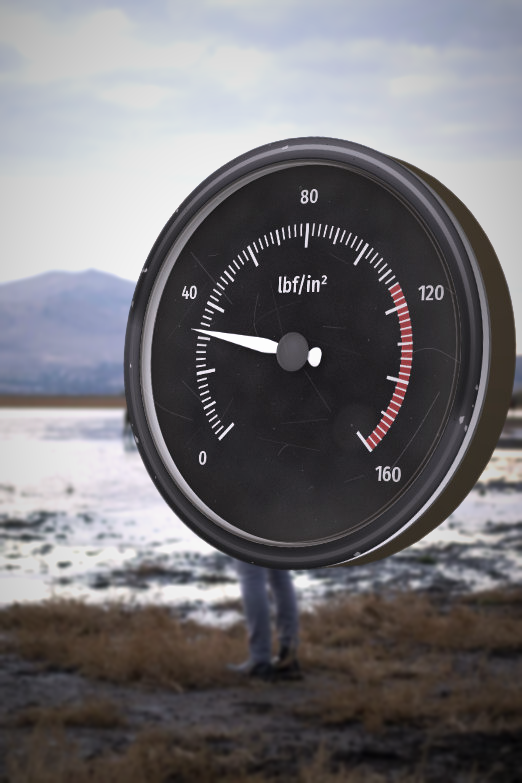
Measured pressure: 32 psi
